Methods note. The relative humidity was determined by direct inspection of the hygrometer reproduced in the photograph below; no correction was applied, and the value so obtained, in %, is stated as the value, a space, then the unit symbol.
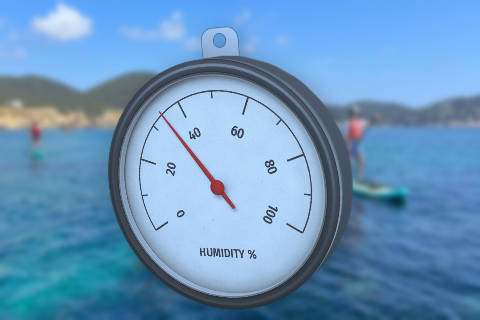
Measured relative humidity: 35 %
